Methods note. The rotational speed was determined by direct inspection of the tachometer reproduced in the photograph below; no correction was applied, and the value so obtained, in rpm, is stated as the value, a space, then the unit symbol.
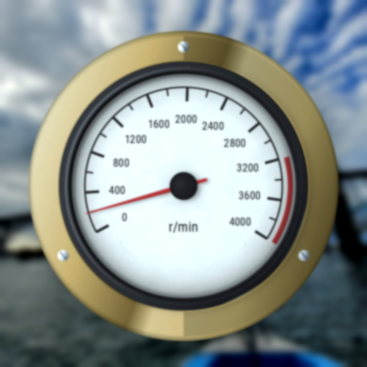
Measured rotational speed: 200 rpm
